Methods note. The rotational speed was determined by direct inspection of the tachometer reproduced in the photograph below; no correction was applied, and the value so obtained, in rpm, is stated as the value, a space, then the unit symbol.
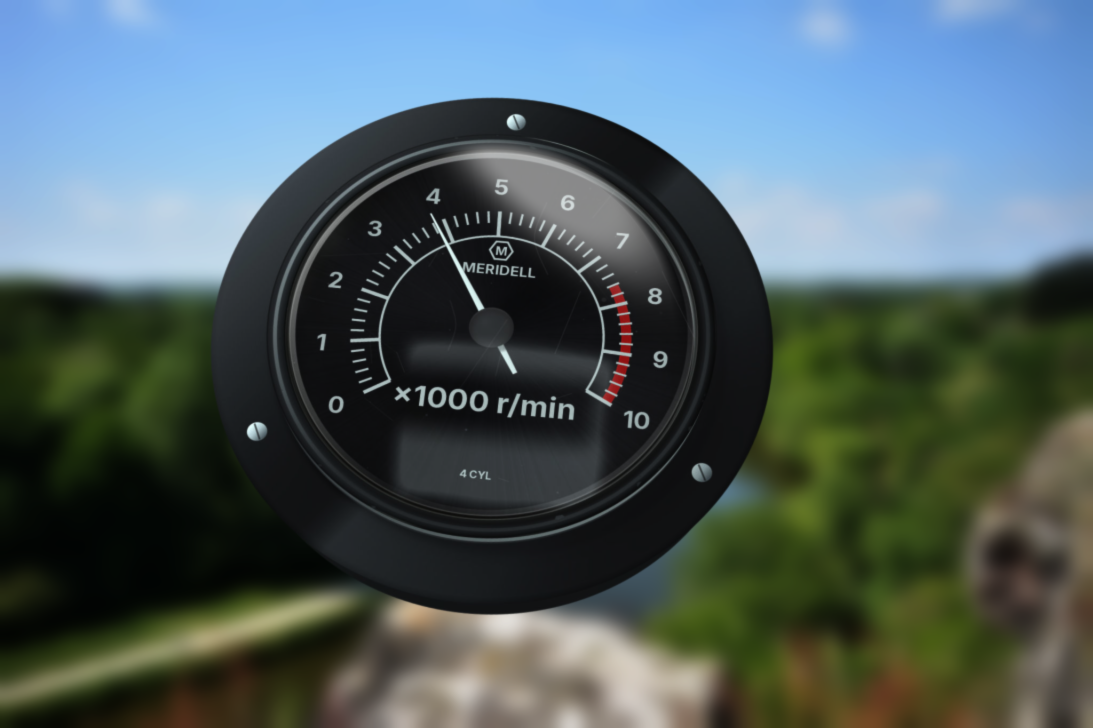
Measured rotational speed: 3800 rpm
